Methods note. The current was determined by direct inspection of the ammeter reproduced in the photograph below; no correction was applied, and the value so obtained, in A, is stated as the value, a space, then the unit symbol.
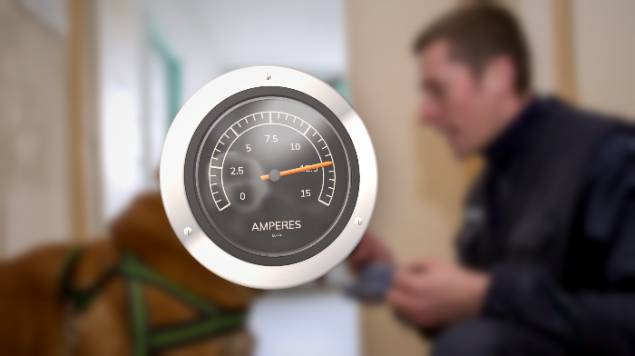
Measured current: 12.5 A
